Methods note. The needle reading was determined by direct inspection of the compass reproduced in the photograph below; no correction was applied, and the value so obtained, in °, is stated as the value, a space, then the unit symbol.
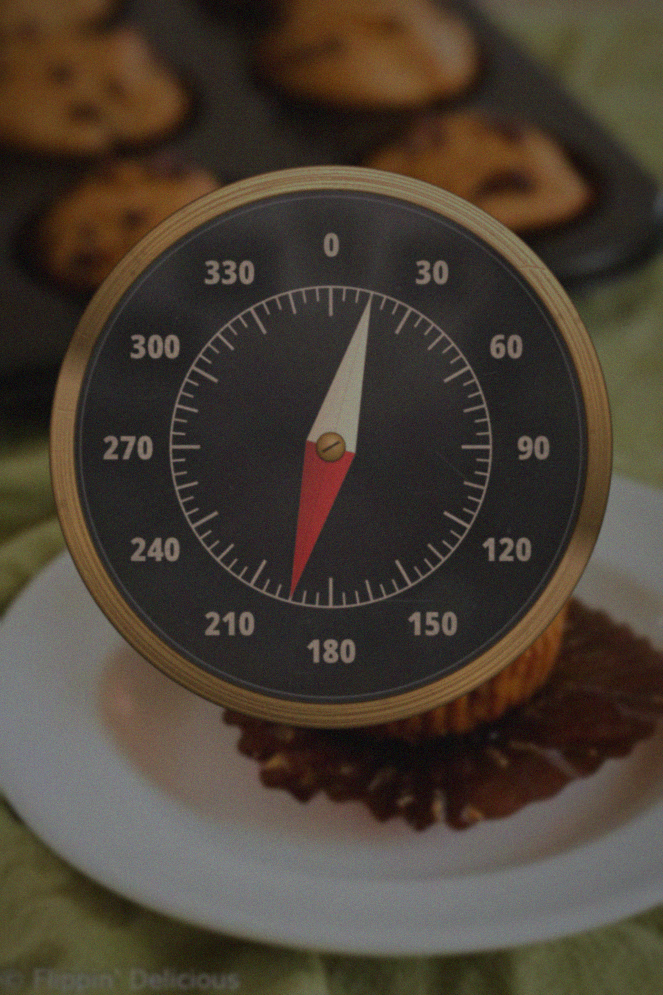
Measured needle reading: 195 °
